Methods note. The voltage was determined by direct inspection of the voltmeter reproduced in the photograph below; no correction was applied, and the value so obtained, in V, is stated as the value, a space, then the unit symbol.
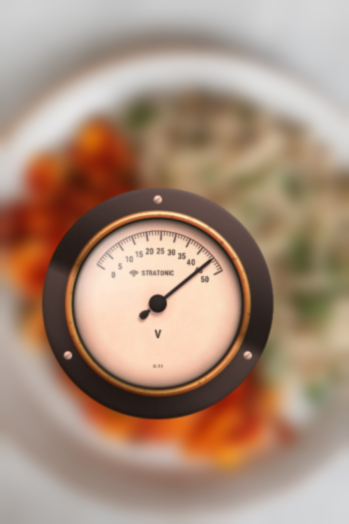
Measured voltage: 45 V
